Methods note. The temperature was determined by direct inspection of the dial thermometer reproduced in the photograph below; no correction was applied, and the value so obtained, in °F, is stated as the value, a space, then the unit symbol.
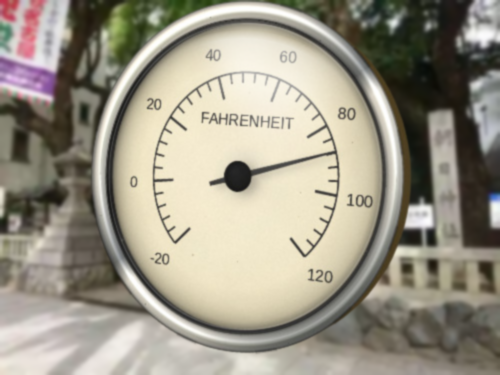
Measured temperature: 88 °F
